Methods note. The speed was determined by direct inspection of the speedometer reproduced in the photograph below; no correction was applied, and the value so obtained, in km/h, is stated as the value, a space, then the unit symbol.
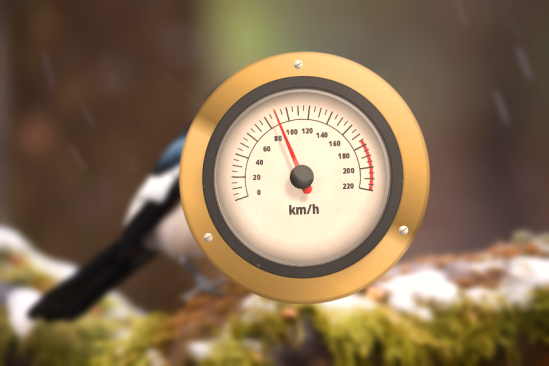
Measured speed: 90 km/h
